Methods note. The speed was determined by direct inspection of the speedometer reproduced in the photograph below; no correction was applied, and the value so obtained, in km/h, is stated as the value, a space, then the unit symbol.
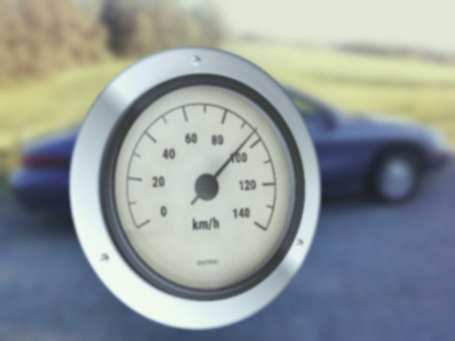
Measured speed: 95 km/h
